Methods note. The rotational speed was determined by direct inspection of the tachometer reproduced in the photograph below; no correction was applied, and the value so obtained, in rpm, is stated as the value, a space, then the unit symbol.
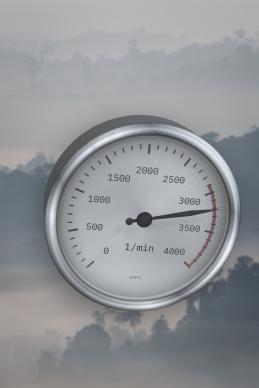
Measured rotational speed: 3200 rpm
